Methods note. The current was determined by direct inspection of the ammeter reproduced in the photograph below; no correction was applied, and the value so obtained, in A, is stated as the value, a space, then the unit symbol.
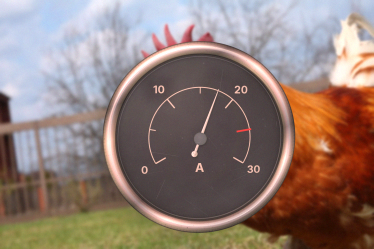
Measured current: 17.5 A
